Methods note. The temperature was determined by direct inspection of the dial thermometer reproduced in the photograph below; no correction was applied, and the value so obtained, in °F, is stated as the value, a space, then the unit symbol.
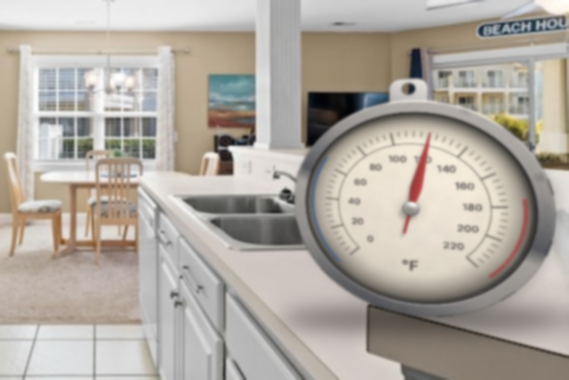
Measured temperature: 120 °F
